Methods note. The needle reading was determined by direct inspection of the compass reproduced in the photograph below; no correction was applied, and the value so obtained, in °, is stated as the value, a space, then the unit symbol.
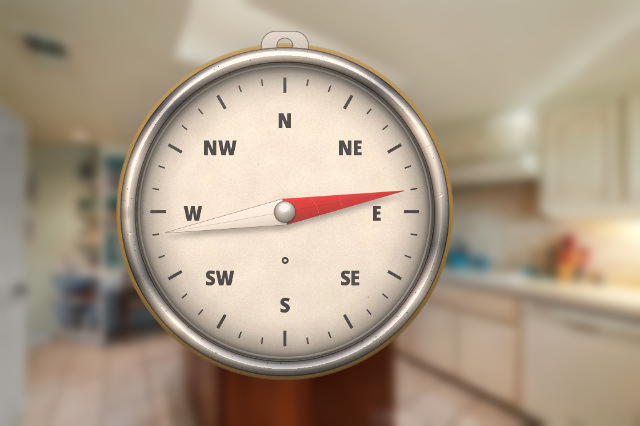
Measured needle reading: 80 °
